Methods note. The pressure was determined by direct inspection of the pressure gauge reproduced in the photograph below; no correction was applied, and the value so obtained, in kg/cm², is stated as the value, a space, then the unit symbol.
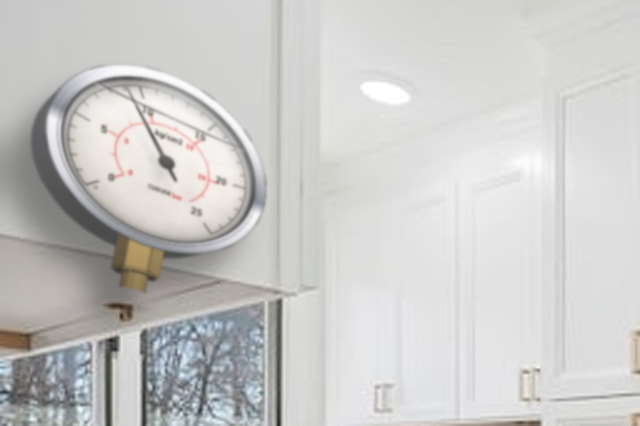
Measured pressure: 9 kg/cm²
